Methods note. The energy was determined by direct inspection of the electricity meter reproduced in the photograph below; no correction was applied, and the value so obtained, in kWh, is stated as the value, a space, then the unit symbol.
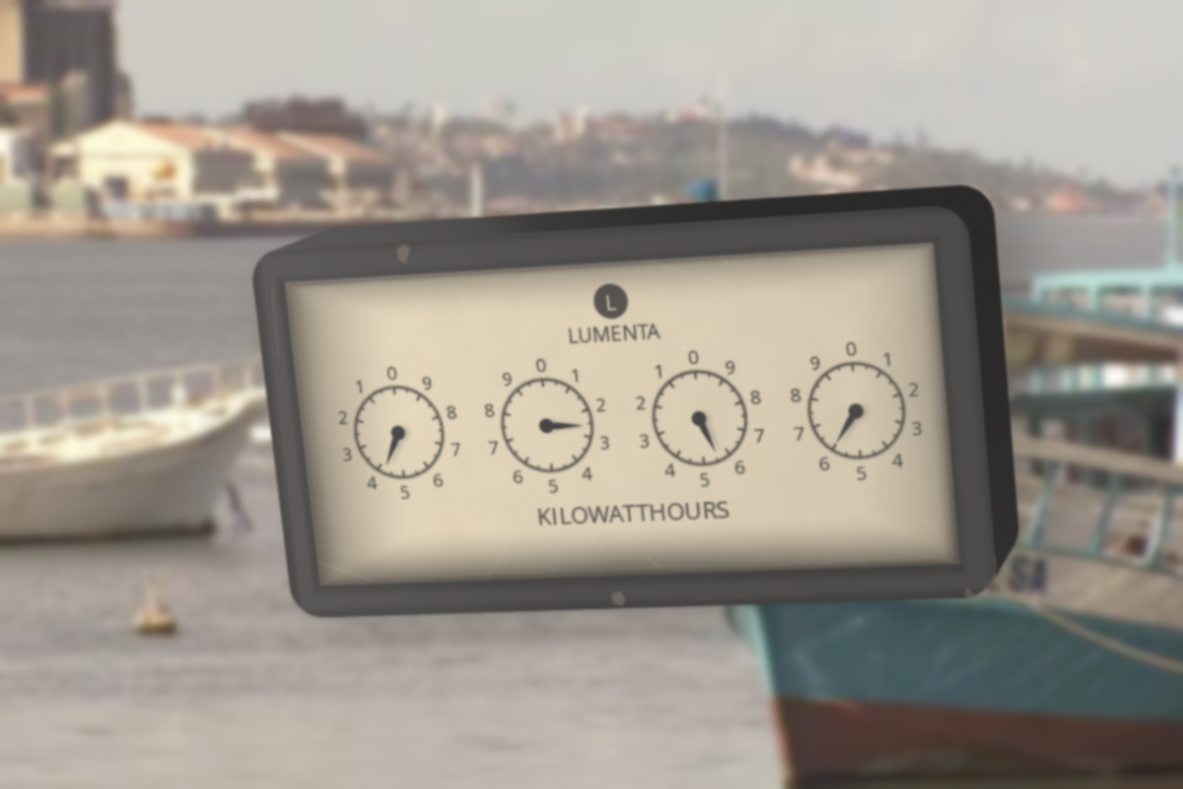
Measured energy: 4256 kWh
